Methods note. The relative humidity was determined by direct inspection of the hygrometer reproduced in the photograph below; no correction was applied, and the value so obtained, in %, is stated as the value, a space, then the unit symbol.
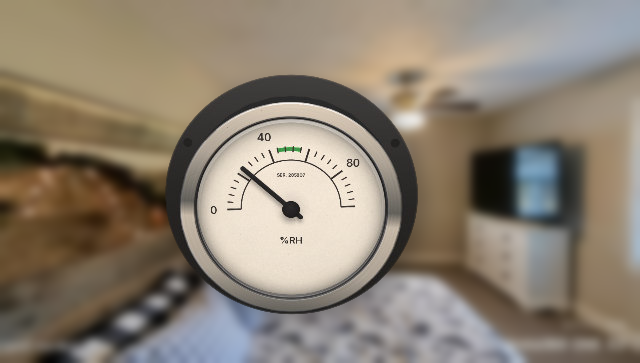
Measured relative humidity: 24 %
